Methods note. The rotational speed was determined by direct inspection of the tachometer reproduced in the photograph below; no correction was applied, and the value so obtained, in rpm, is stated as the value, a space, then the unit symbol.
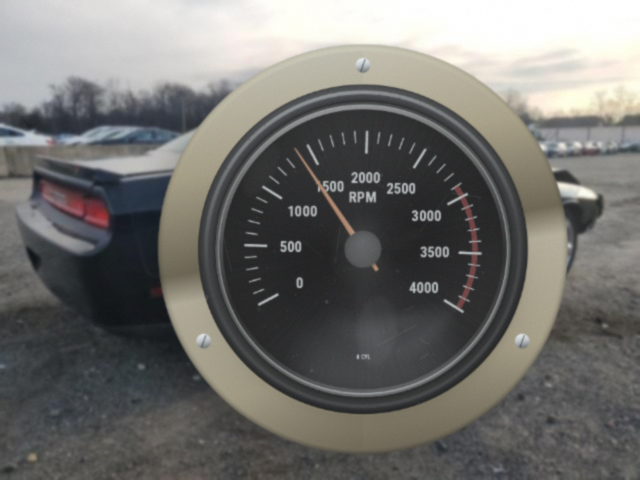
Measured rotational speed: 1400 rpm
